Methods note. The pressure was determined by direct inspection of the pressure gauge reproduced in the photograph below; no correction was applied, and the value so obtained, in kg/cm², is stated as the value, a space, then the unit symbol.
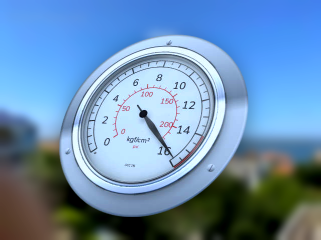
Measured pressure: 15.75 kg/cm²
